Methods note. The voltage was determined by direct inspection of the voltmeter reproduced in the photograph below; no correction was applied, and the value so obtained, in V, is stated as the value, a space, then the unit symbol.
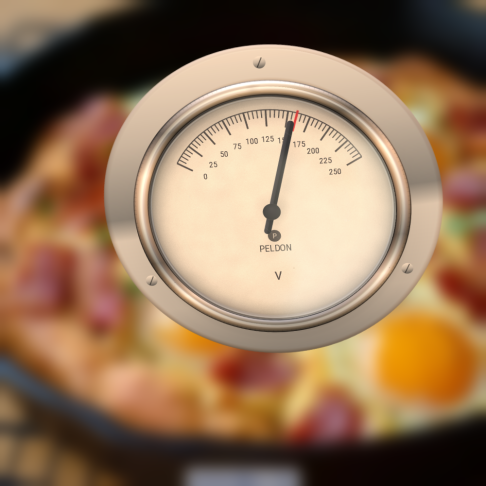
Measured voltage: 155 V
